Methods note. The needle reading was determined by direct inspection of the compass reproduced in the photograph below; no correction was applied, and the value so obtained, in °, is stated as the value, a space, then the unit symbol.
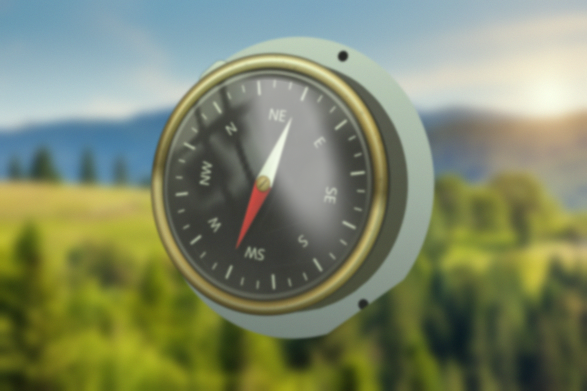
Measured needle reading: 240 °
